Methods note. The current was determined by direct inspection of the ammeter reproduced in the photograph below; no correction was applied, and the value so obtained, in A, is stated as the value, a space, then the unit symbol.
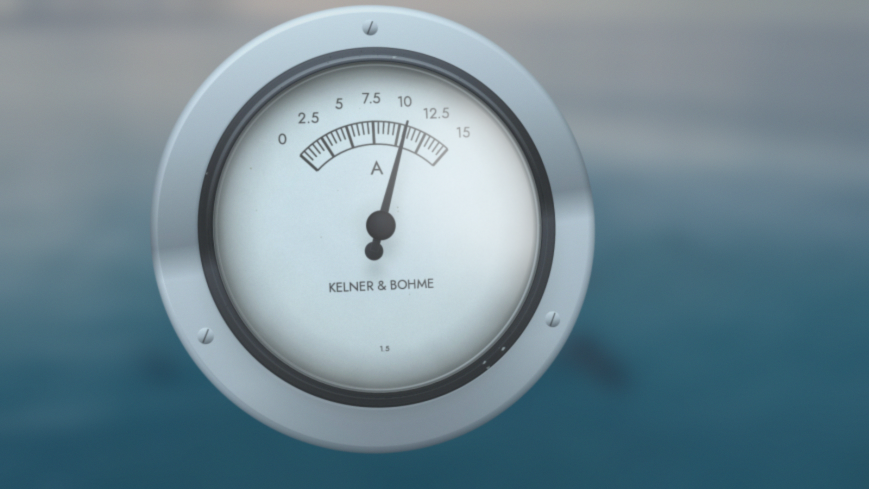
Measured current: 10.5 A
